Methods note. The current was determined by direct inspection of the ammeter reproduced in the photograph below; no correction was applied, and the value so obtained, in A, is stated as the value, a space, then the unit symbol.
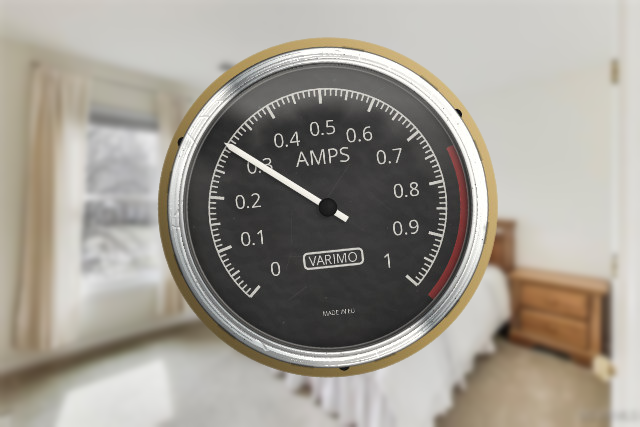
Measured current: 0.3 A
